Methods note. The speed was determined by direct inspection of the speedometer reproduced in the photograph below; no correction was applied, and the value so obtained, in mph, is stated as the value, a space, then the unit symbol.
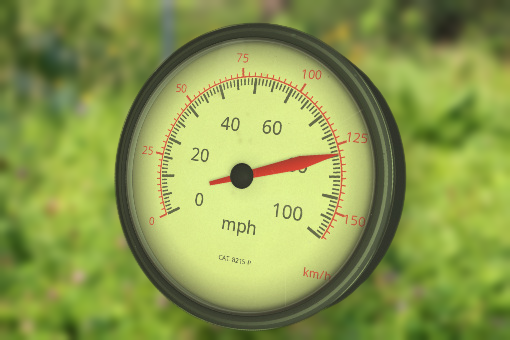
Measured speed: 80 mph
